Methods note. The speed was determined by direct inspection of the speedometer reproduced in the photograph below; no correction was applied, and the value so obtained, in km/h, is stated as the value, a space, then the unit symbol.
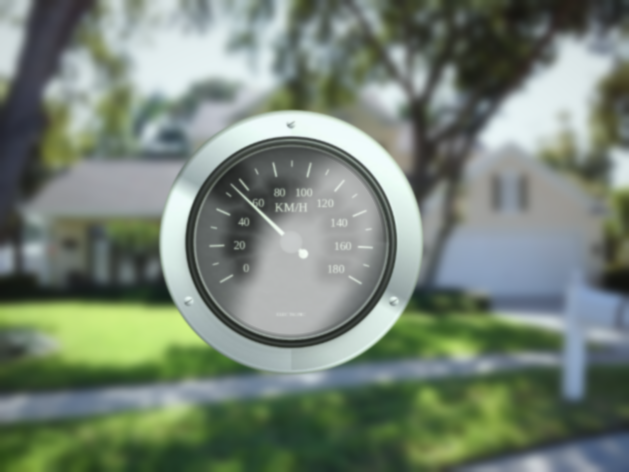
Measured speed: 55 km/h
